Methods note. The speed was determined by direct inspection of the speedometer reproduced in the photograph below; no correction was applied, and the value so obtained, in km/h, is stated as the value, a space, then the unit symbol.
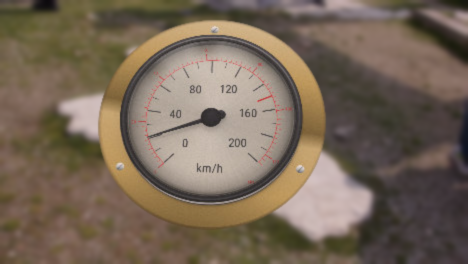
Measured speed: 20 km/h
